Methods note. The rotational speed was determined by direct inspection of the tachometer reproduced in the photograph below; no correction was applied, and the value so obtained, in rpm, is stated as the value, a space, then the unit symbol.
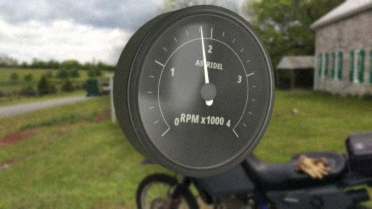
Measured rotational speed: 1800 rpm
